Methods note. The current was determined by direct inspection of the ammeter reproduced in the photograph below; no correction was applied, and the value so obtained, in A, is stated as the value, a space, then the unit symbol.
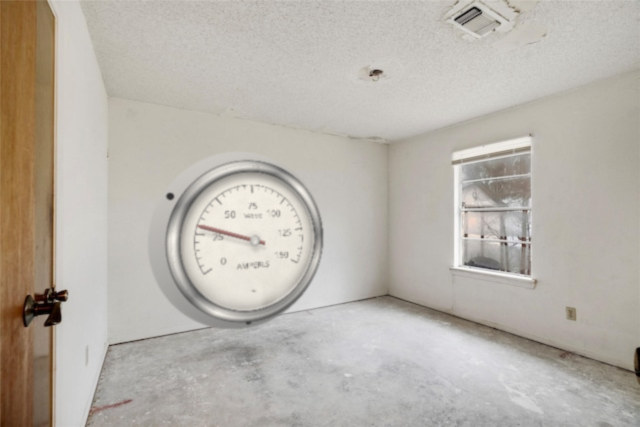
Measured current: 30 A
